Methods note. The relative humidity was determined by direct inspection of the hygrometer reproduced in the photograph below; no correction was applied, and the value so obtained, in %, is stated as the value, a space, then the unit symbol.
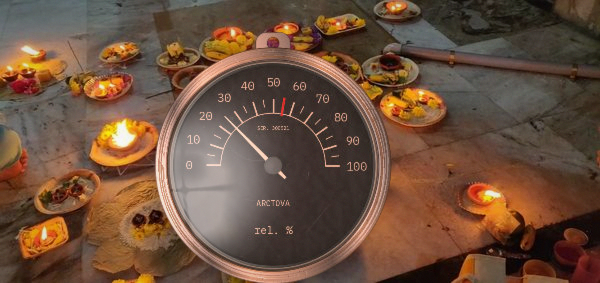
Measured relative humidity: 25 %
